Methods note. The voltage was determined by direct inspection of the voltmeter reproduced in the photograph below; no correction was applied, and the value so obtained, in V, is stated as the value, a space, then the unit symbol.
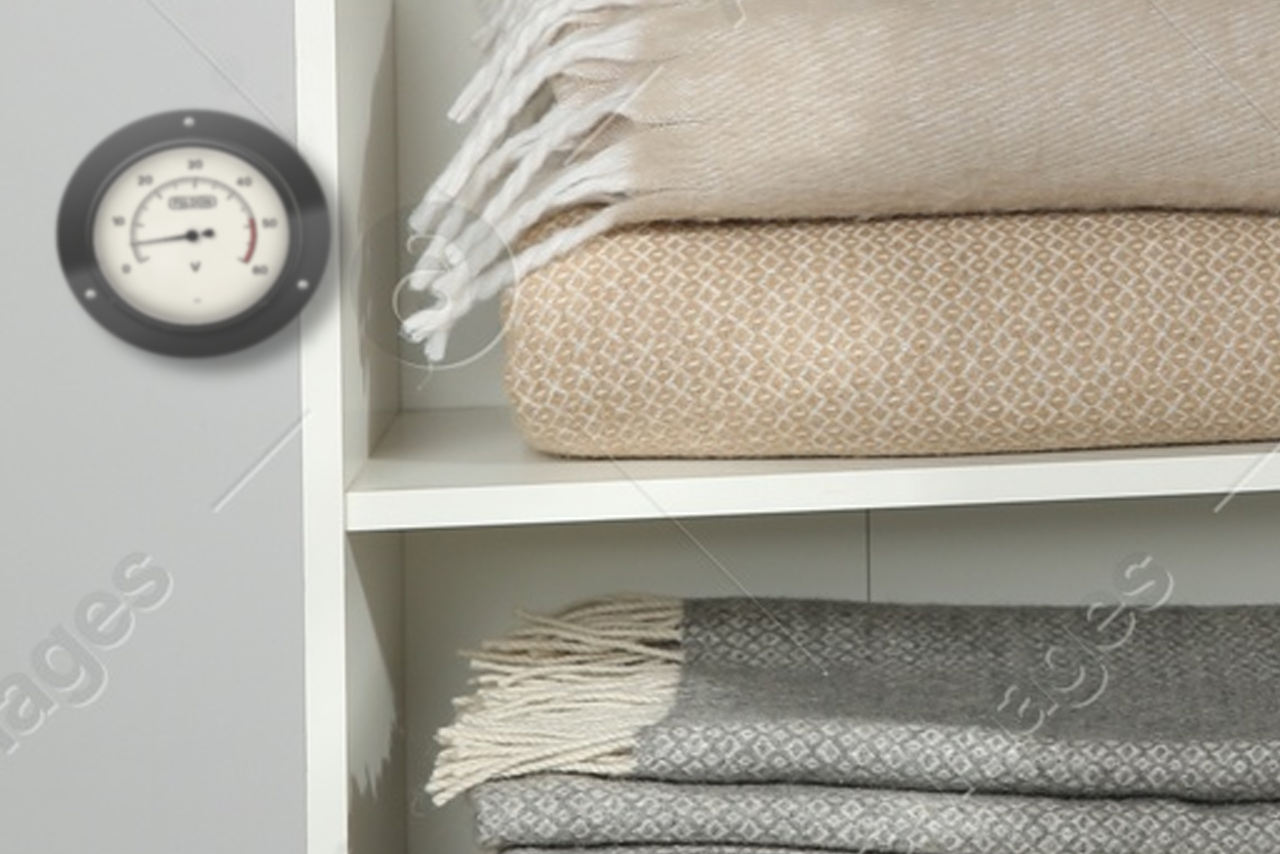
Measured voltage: 5 V
